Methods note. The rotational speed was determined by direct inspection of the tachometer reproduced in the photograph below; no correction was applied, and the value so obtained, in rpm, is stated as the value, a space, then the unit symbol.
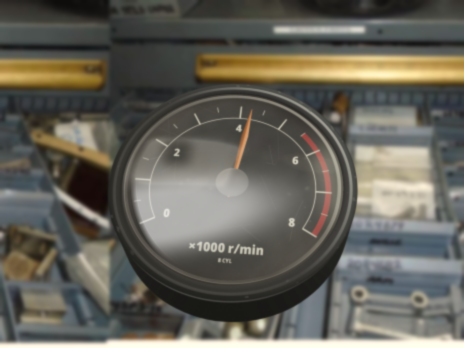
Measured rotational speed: 4250 rpm
